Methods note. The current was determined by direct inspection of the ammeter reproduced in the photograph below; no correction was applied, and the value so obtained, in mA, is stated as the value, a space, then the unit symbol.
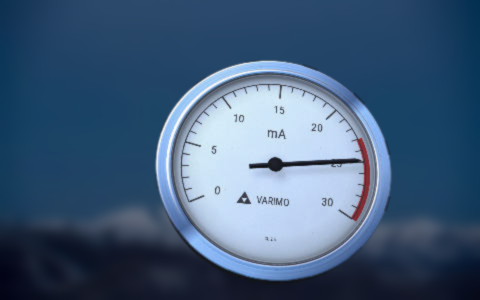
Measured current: 25 mA
